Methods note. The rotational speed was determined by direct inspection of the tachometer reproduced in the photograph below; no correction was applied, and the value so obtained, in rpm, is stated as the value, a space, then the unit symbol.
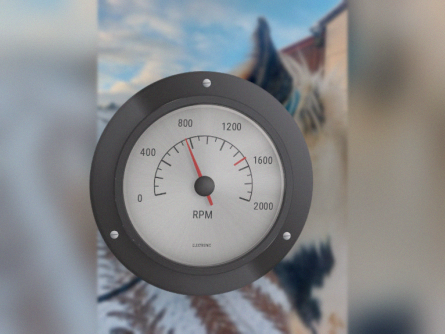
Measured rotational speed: 750 rpm
